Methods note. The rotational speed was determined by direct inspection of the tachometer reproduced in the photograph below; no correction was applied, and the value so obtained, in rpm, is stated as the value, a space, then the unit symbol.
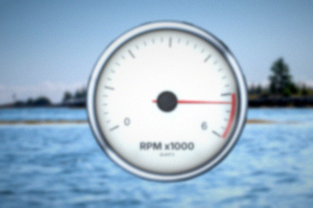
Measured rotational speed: 5200 rpm
